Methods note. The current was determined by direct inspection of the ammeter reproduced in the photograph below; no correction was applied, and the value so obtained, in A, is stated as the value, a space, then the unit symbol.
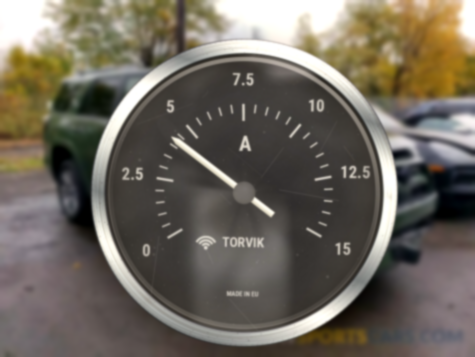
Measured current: 4.25 A
